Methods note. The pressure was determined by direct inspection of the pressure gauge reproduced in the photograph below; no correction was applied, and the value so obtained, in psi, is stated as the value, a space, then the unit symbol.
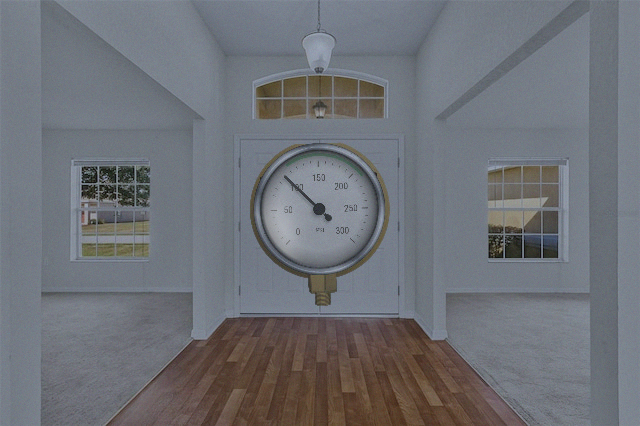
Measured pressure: 100 psi
